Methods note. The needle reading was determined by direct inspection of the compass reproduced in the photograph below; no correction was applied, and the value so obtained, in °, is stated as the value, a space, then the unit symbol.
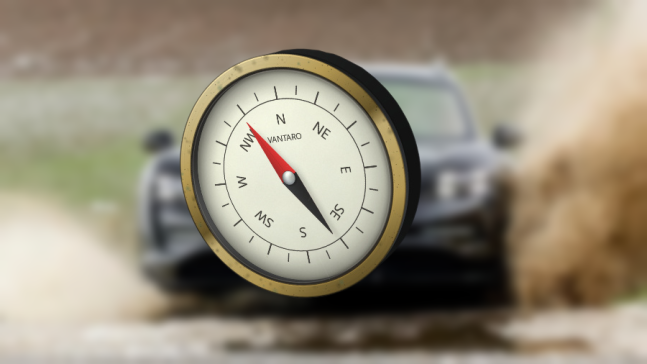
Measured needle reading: 330 °
